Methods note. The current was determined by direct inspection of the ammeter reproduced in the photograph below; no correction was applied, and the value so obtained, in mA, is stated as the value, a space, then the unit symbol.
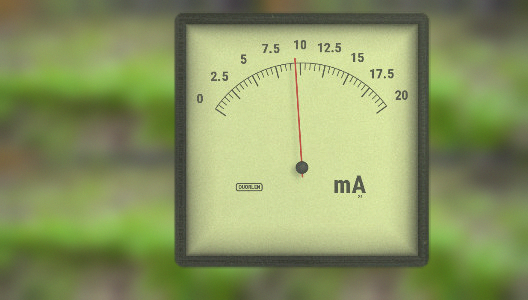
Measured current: 9.5 mA
